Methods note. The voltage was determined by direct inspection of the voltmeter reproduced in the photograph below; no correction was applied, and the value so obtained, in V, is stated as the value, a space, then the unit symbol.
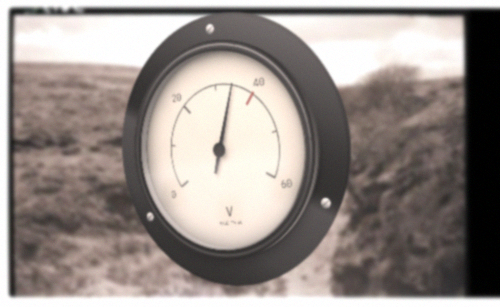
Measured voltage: 35 V
